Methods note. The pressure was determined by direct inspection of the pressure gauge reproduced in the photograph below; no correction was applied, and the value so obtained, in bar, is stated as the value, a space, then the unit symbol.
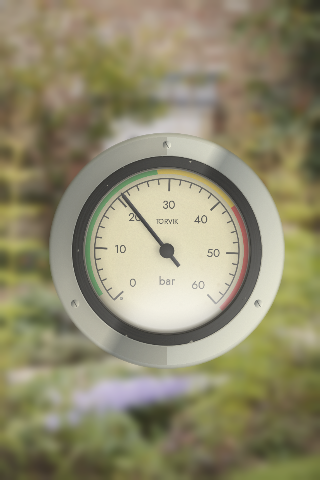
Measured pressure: 21 bar
